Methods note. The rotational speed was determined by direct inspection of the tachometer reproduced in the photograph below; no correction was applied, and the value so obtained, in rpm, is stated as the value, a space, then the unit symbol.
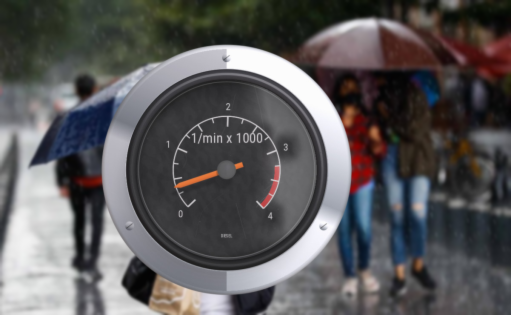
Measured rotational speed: 375 rpm
